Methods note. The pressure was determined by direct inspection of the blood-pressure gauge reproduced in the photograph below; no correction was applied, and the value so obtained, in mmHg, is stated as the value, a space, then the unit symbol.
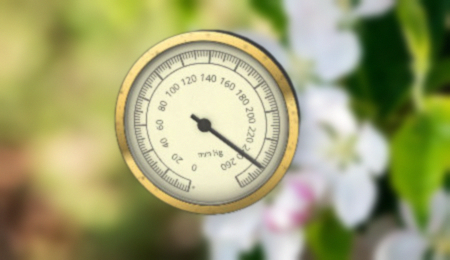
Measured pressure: 240 mmHg
